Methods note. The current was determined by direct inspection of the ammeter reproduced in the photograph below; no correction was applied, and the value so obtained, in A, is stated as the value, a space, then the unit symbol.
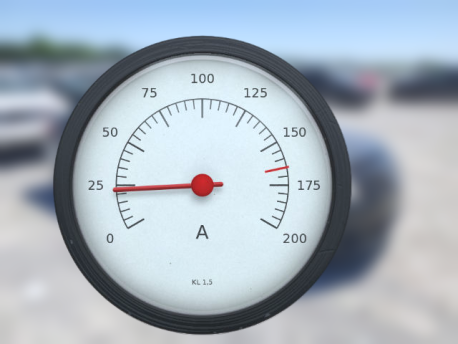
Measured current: 22.5 A
